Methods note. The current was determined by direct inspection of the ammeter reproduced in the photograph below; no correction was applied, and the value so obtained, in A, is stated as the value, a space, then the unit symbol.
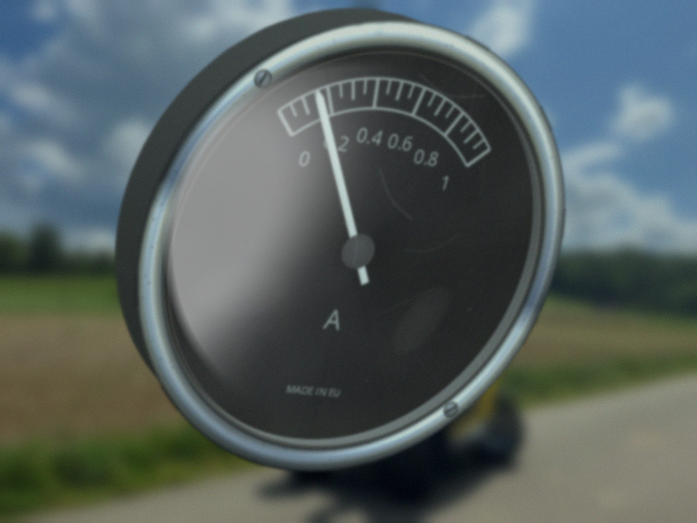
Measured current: 0.15 A
